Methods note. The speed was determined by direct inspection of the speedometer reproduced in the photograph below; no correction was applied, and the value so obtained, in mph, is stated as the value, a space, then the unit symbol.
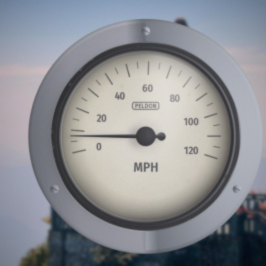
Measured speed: 7.5 mph
